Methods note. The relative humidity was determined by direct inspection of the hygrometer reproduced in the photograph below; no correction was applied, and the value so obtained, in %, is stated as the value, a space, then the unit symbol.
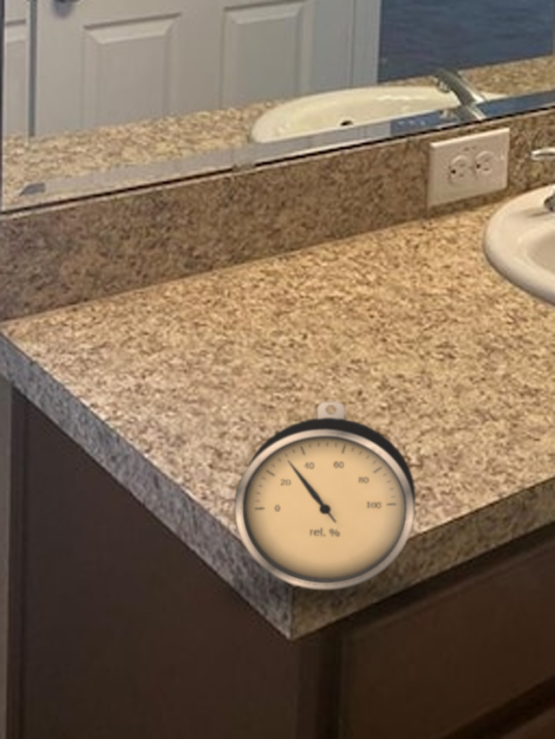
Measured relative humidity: 32 %
